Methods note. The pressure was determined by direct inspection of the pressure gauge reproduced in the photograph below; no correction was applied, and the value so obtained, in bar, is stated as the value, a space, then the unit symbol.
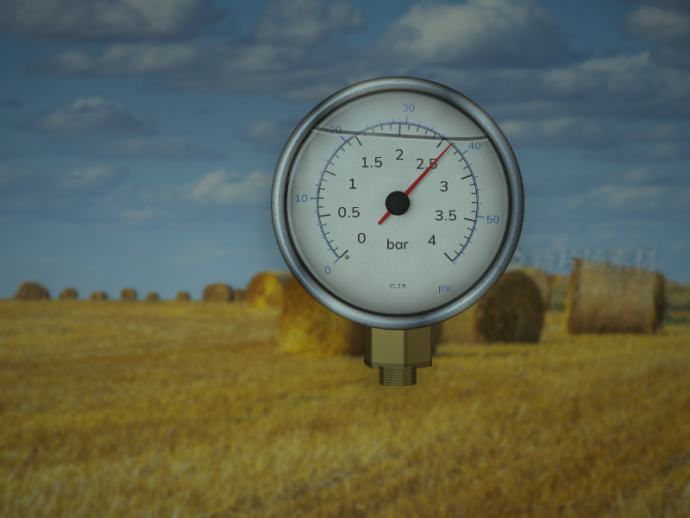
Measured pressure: 2.6 bar
